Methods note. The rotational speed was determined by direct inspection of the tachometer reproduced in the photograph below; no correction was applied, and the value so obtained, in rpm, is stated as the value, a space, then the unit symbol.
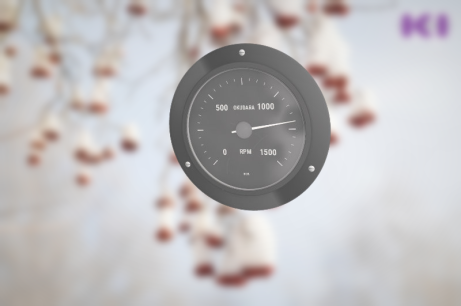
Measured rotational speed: 1200 rpm
